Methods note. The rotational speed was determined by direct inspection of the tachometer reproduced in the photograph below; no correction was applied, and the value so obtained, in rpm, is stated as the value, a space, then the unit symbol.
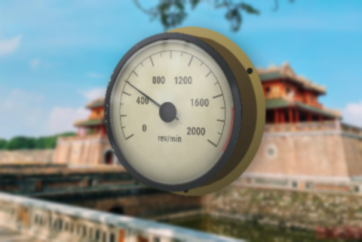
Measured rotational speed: 500 rpm
